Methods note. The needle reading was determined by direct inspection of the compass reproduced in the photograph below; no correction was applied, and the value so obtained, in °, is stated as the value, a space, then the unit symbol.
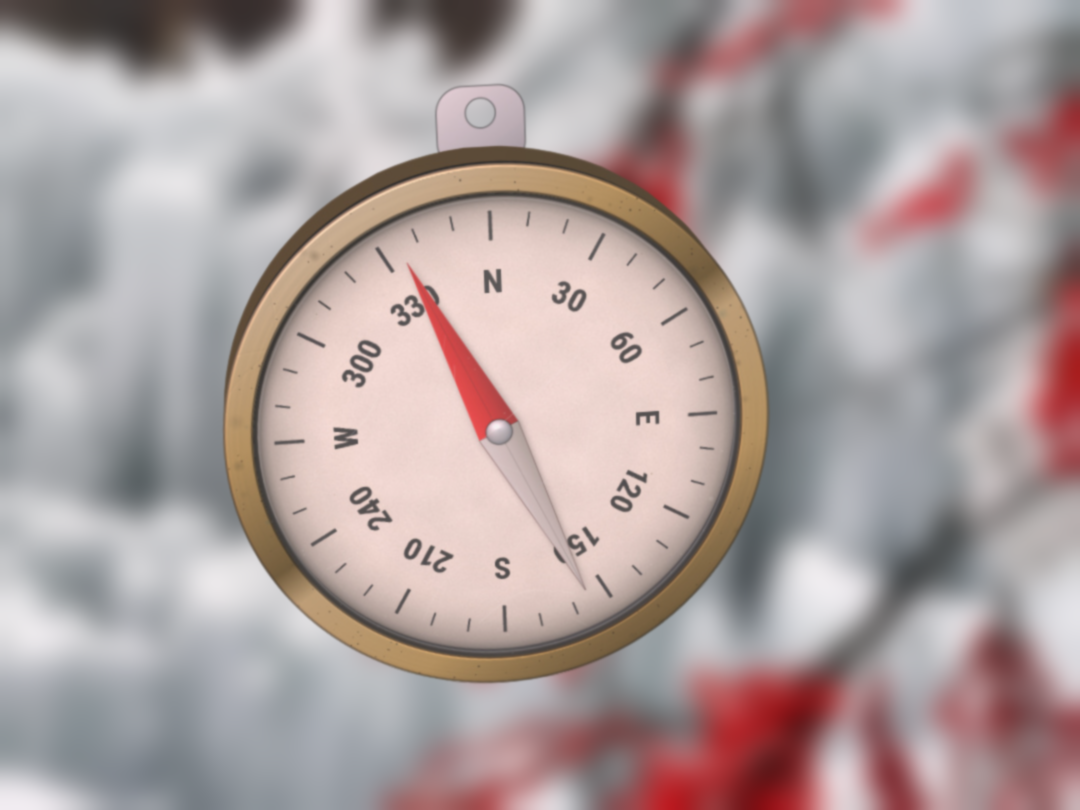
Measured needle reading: 335 °
